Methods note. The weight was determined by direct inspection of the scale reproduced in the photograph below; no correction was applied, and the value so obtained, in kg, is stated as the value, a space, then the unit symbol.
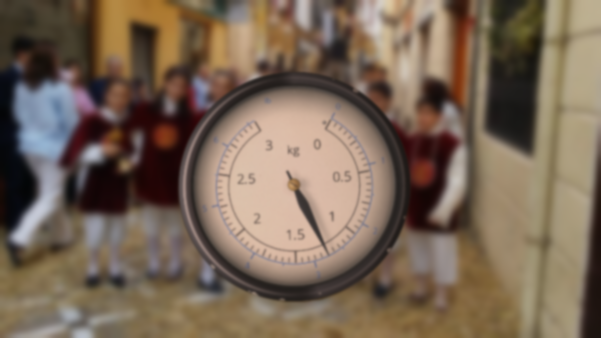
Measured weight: 1.25 kg
